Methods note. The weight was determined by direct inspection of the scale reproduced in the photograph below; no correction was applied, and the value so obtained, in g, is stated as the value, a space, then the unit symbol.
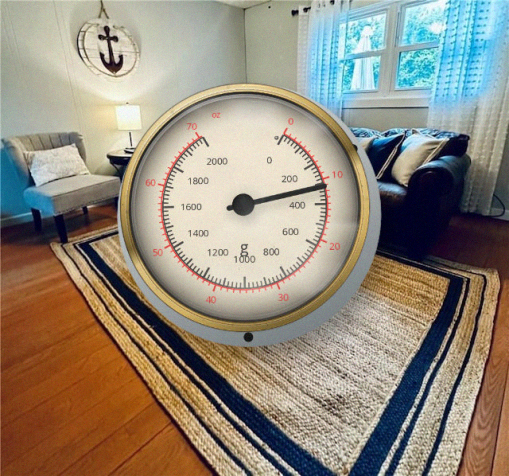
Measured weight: 320 g
